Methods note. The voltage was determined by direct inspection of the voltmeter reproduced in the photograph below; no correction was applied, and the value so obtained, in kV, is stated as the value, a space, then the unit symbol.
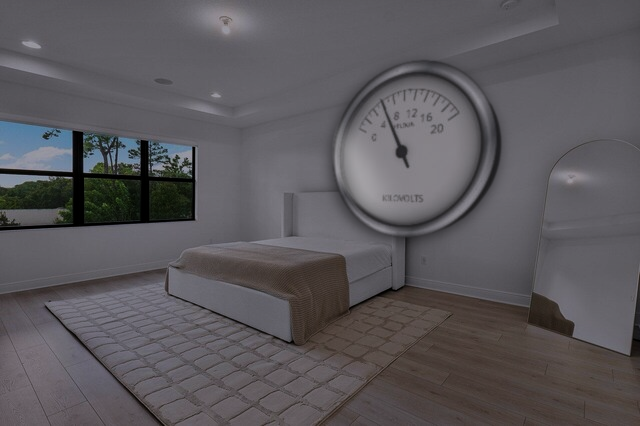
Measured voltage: 6 kV
